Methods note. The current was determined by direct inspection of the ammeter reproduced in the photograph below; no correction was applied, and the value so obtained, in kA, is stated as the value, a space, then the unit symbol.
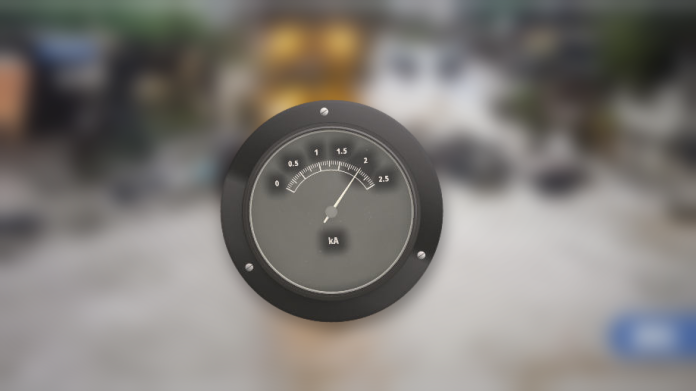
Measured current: 2 kA
